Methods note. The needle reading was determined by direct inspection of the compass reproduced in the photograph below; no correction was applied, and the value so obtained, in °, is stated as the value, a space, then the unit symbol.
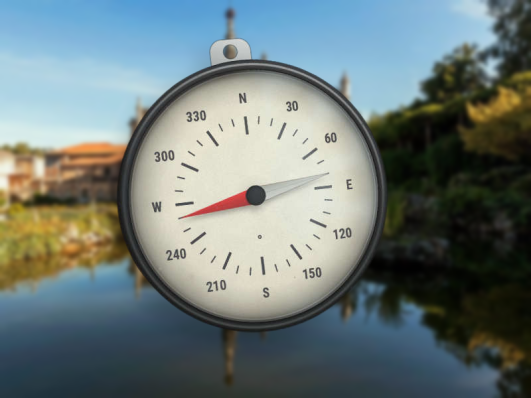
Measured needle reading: 260 °
